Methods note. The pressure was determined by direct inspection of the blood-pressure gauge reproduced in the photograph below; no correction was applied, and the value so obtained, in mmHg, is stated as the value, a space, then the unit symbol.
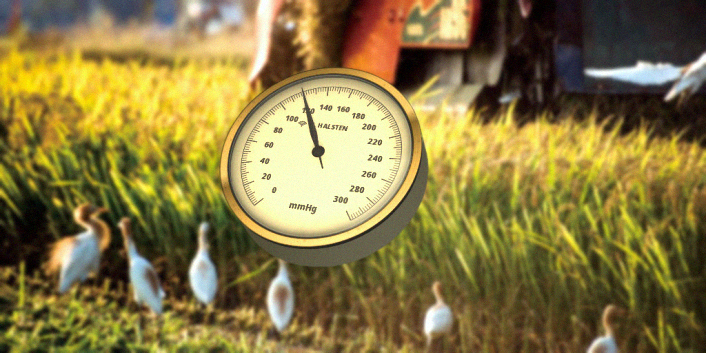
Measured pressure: 120 mmHg
